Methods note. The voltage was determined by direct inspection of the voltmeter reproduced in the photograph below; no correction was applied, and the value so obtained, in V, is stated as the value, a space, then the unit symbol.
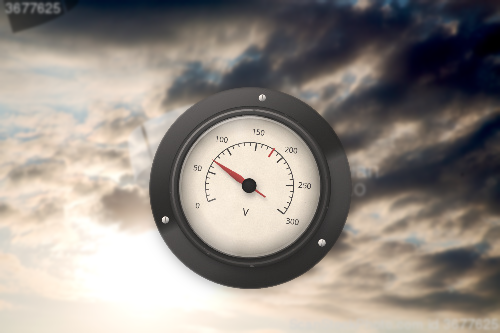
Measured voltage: 70 V
